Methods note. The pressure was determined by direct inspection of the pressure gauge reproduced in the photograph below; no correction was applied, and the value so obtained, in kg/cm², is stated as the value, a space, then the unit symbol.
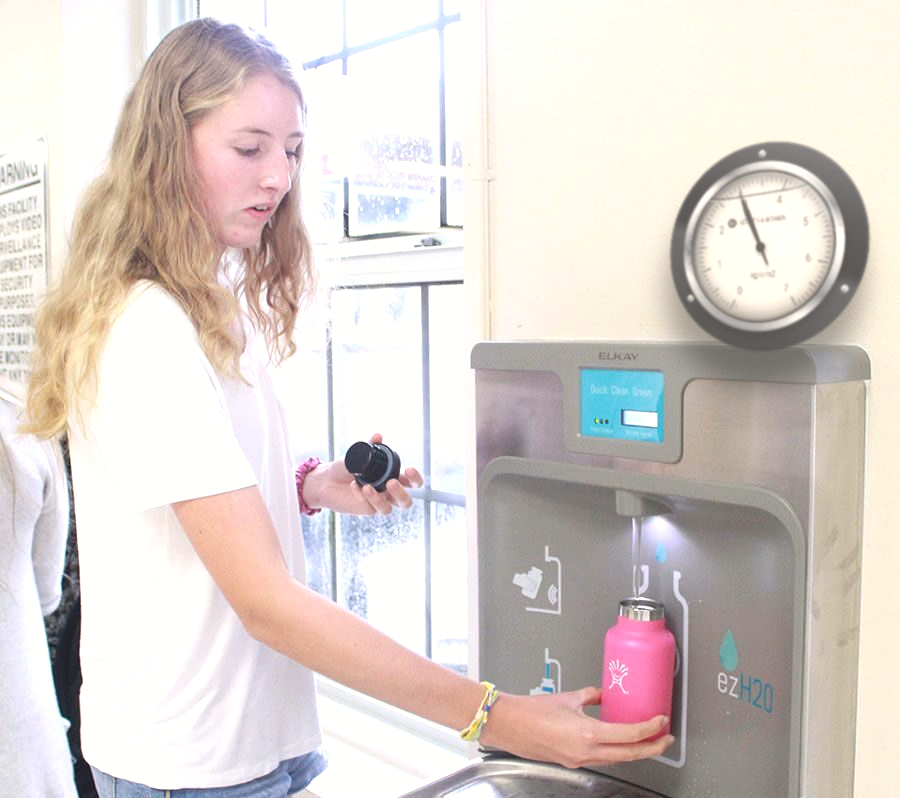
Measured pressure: 3 kg/cm²
